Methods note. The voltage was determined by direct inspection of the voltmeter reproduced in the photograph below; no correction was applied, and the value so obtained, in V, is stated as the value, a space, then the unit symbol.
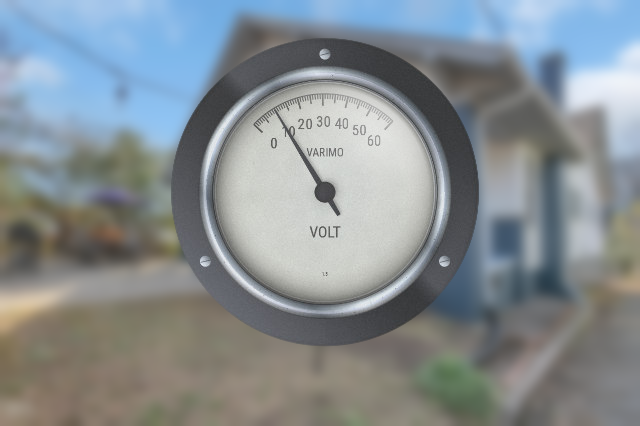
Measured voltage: 10 V
